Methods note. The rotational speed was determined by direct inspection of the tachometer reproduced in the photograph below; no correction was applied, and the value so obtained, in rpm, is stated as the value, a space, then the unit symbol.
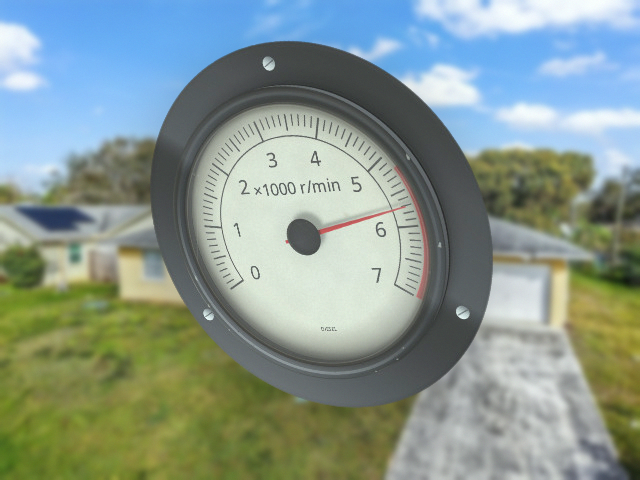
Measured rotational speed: 5700 rpm
